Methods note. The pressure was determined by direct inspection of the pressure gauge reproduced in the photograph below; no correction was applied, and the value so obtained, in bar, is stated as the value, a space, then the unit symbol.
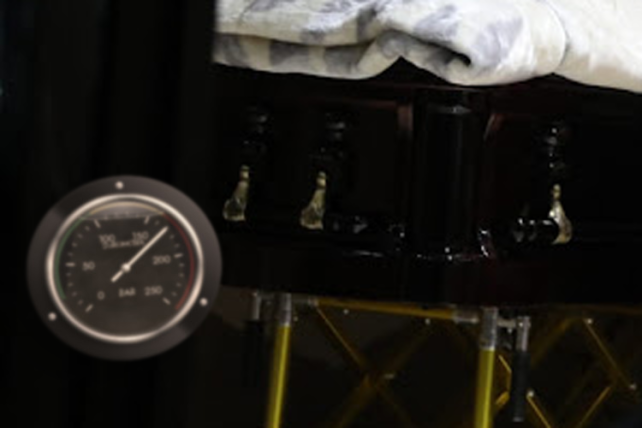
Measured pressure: 170 bar
